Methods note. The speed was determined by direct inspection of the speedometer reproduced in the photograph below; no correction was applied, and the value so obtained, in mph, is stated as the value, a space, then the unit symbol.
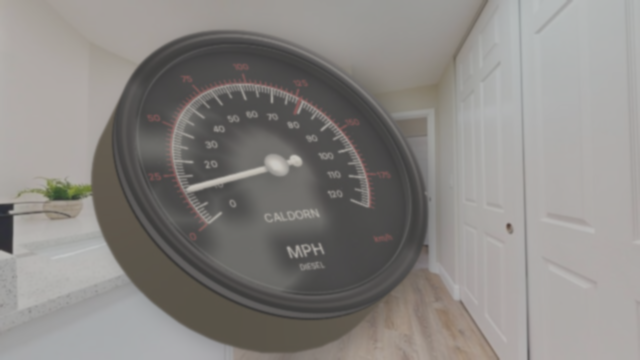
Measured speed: 10 mph
